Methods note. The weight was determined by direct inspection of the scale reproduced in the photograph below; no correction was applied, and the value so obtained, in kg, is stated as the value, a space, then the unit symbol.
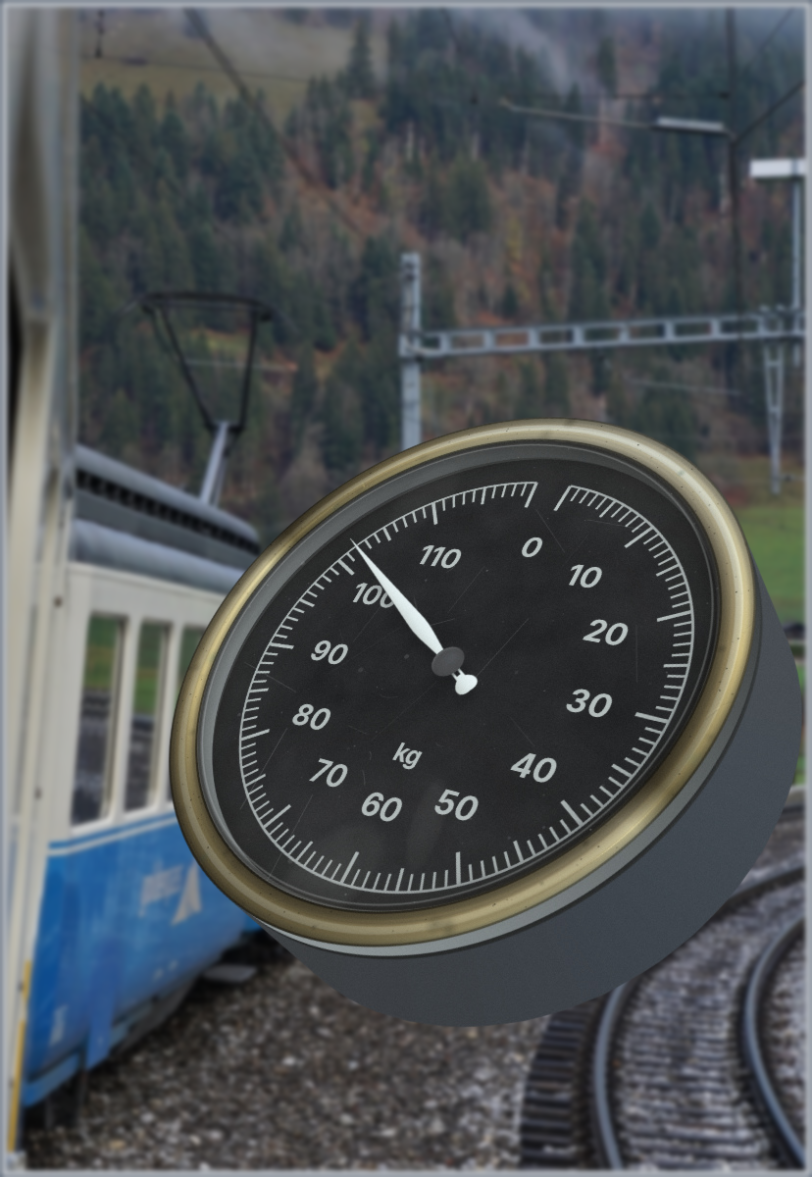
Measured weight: 102 kg
